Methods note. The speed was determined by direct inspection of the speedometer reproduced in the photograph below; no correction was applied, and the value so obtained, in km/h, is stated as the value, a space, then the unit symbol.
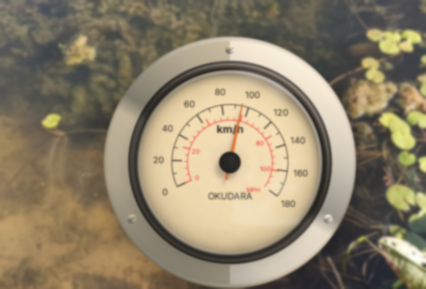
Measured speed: 95 km/h
